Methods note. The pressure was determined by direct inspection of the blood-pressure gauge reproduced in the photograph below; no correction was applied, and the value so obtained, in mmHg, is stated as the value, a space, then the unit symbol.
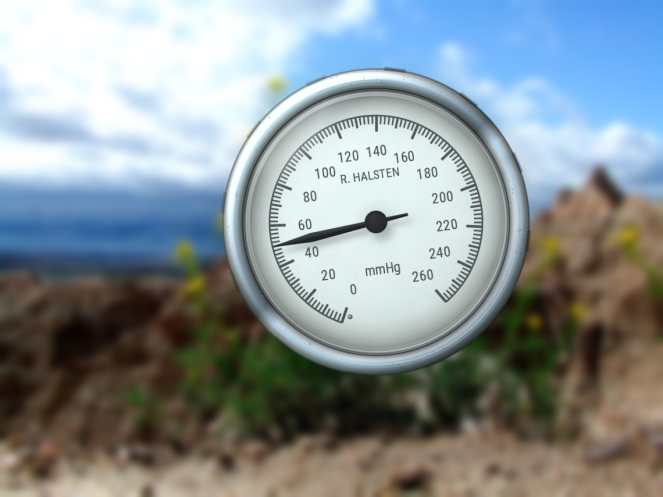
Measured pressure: 50 mmHg
